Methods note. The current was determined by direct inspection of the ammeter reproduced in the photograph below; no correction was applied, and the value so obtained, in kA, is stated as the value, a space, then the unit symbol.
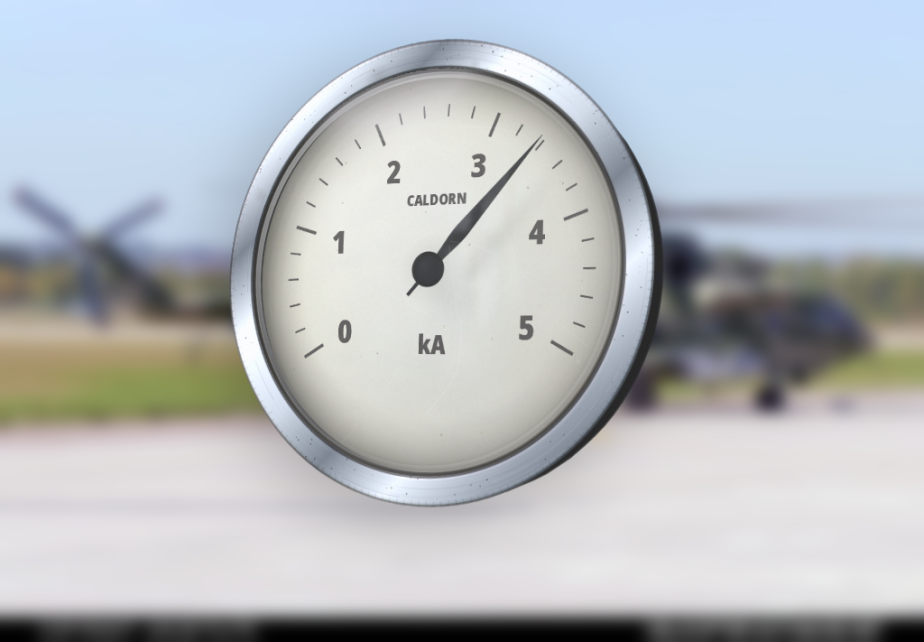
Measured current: 3.4 kA
